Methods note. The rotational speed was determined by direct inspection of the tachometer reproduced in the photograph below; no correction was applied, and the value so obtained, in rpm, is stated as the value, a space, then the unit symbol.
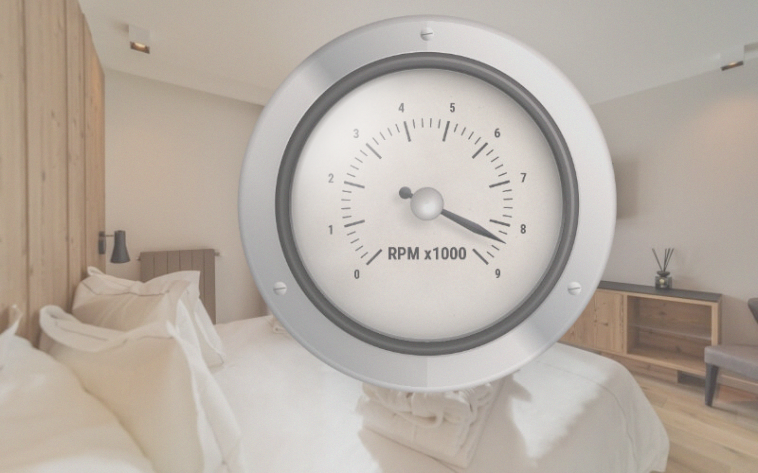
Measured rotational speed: 8400 rpm
